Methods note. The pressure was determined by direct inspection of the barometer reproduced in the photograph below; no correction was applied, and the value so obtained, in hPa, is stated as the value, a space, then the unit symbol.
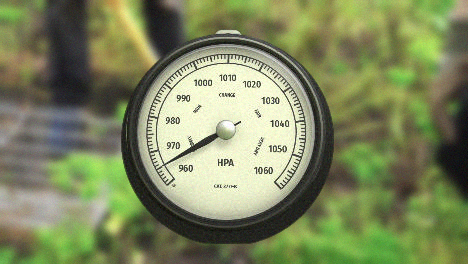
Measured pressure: 965 hPa
